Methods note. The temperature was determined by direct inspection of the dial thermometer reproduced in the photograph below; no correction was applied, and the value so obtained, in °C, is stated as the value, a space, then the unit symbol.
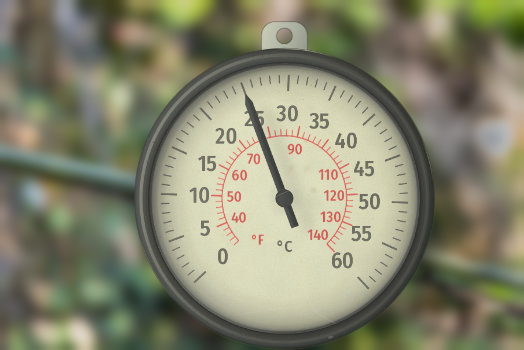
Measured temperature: 25 °C
